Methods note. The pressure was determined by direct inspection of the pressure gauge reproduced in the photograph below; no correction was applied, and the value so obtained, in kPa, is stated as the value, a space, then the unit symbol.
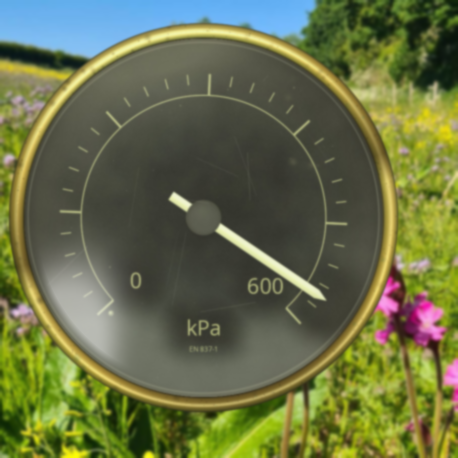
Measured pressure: 570 kPa
